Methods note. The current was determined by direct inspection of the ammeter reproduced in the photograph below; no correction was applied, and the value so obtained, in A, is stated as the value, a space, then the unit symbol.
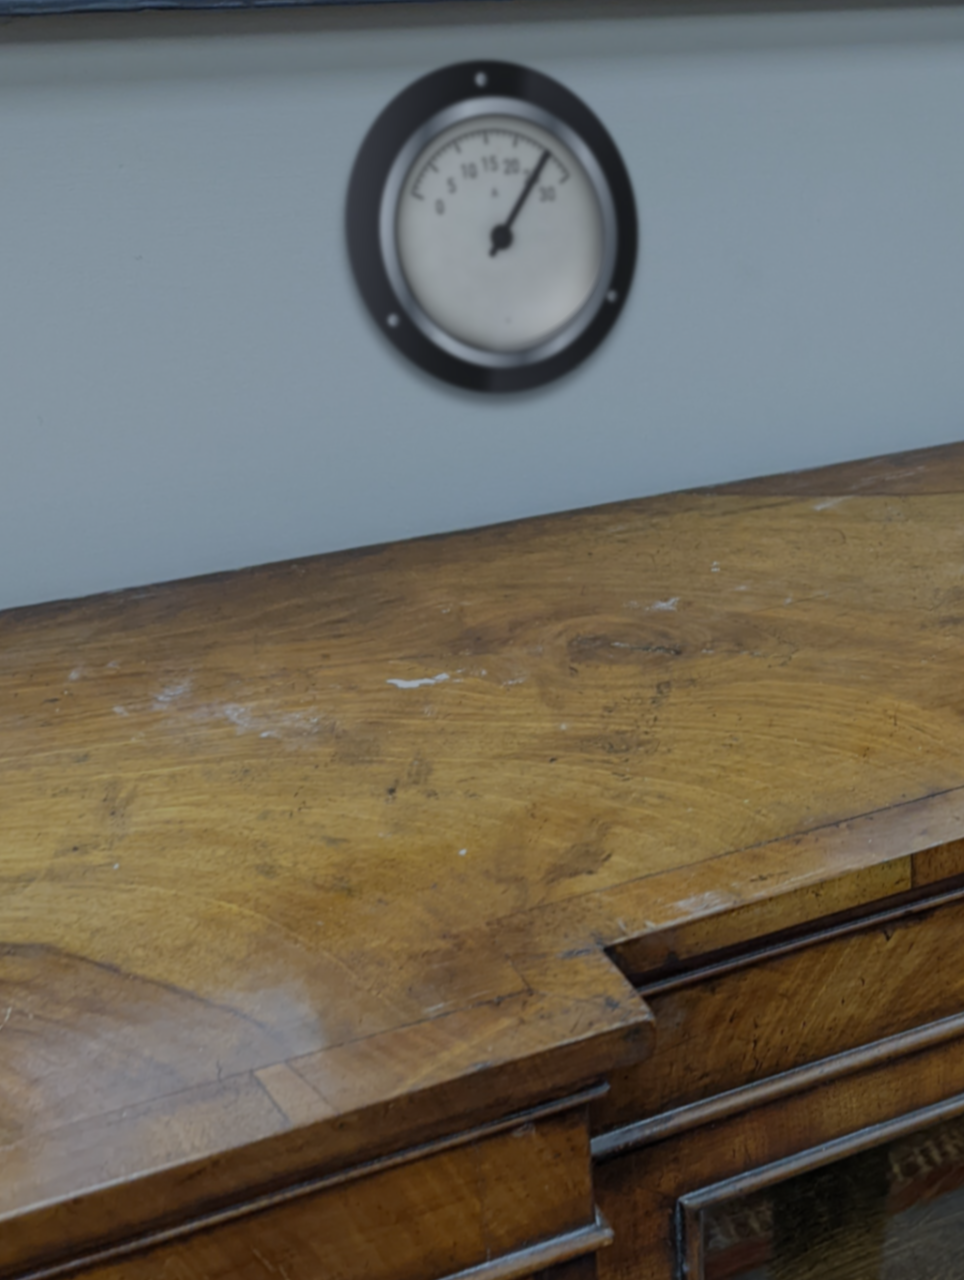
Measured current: 25 A
